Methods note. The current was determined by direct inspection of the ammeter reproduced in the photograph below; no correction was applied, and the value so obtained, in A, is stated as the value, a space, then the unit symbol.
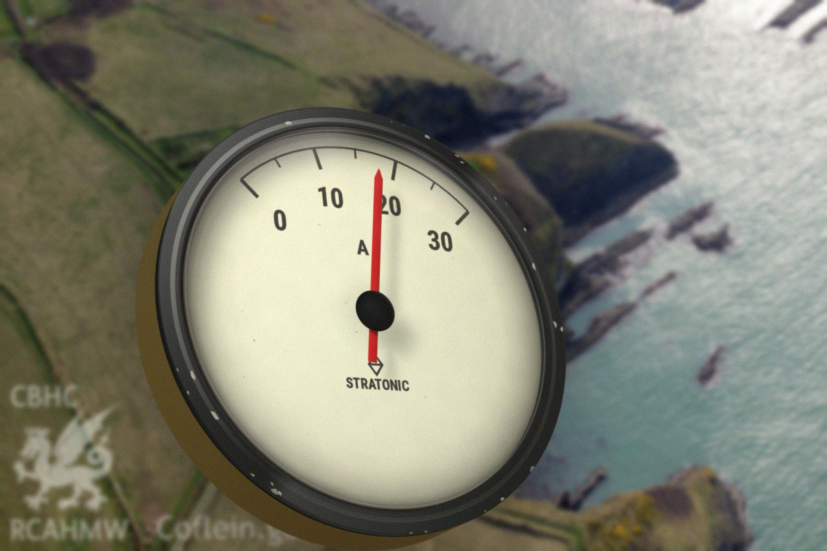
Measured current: 17.5 A
